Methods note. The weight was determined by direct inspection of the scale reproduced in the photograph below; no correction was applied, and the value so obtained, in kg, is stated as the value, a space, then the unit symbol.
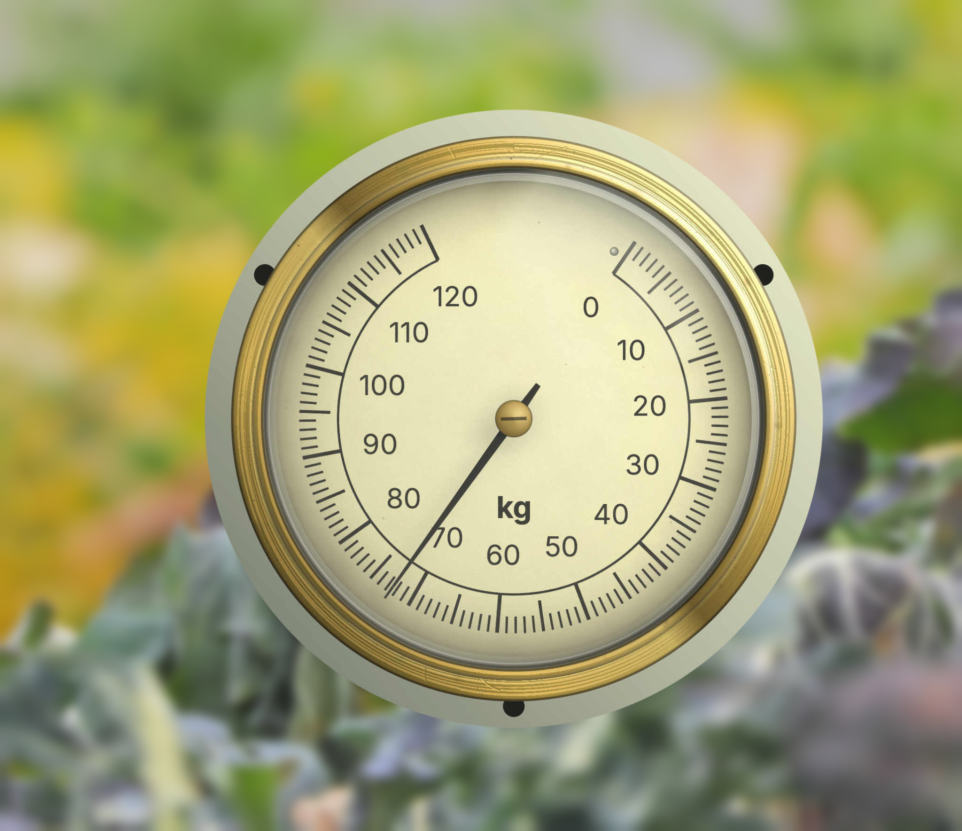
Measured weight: 72.5 kg
